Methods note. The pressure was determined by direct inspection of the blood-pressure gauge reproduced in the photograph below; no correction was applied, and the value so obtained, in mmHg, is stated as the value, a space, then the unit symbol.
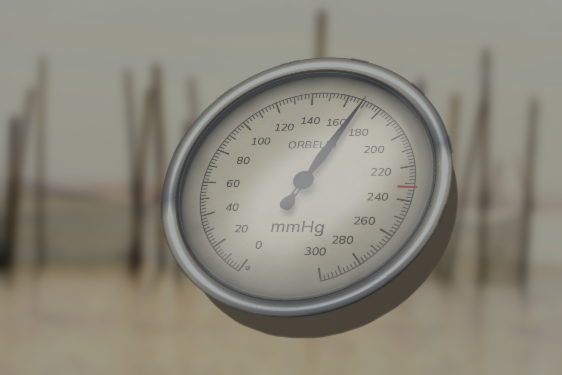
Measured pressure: 170 mmHg
